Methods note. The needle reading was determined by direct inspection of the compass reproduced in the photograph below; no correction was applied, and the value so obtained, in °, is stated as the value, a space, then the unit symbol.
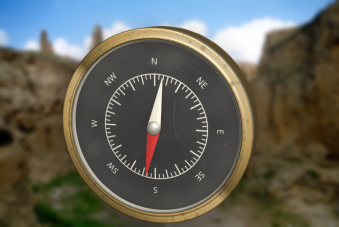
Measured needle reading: 190 °
